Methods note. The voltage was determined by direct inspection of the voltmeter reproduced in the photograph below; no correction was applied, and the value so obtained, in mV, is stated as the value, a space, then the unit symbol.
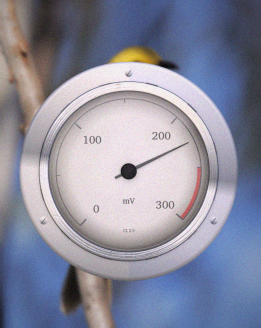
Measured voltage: 225 mV
